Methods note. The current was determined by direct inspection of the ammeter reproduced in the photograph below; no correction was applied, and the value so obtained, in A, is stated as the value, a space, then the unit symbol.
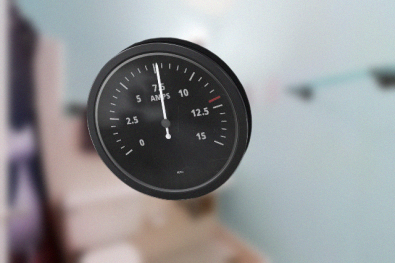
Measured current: 7.75 A
